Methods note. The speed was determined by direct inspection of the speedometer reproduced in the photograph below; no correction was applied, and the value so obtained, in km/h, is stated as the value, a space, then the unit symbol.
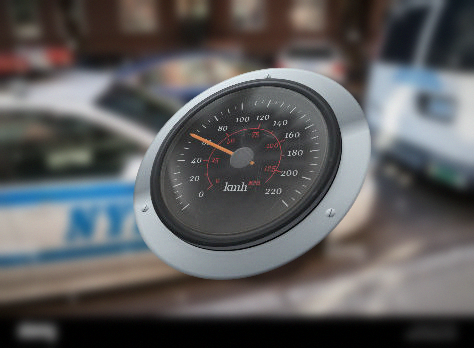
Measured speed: 60 km/h
